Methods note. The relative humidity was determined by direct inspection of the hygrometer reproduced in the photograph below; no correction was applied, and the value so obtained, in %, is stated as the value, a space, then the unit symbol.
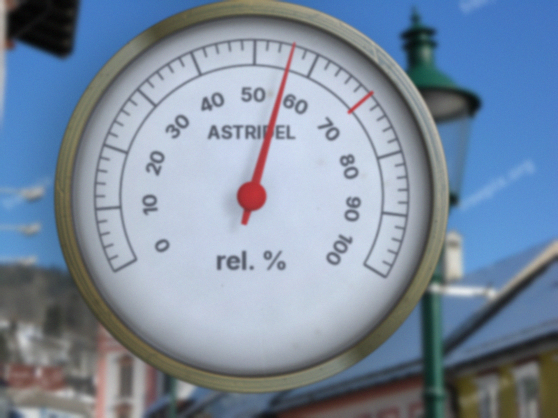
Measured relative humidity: 56 %
